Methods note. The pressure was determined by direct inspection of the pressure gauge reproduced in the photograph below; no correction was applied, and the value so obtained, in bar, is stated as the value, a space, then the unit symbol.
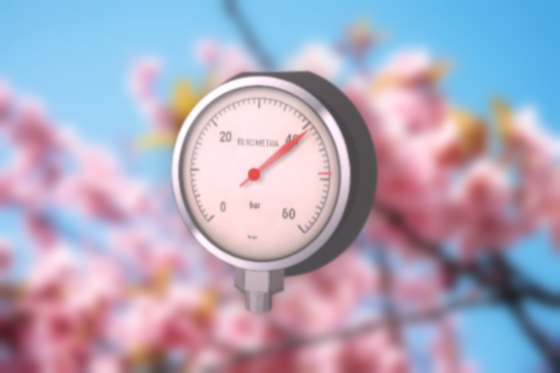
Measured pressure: 41 bar
